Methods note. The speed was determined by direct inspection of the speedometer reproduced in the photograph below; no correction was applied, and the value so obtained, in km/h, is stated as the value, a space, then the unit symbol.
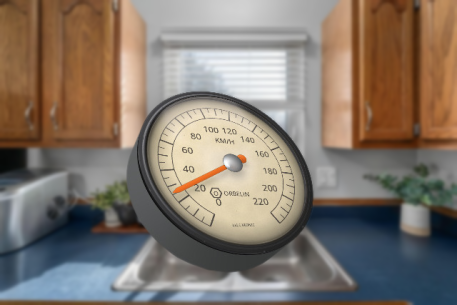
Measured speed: 25 km/h
